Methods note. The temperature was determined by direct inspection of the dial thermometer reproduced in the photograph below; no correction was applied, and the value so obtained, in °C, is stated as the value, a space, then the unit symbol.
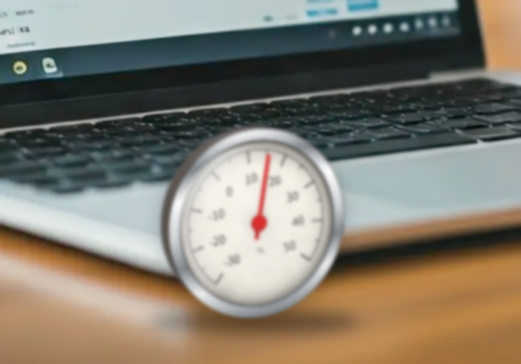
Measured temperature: 15 °C
